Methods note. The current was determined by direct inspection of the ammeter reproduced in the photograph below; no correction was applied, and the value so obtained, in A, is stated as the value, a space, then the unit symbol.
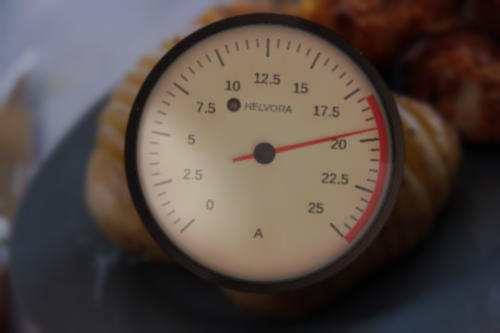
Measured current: 19.5 A
